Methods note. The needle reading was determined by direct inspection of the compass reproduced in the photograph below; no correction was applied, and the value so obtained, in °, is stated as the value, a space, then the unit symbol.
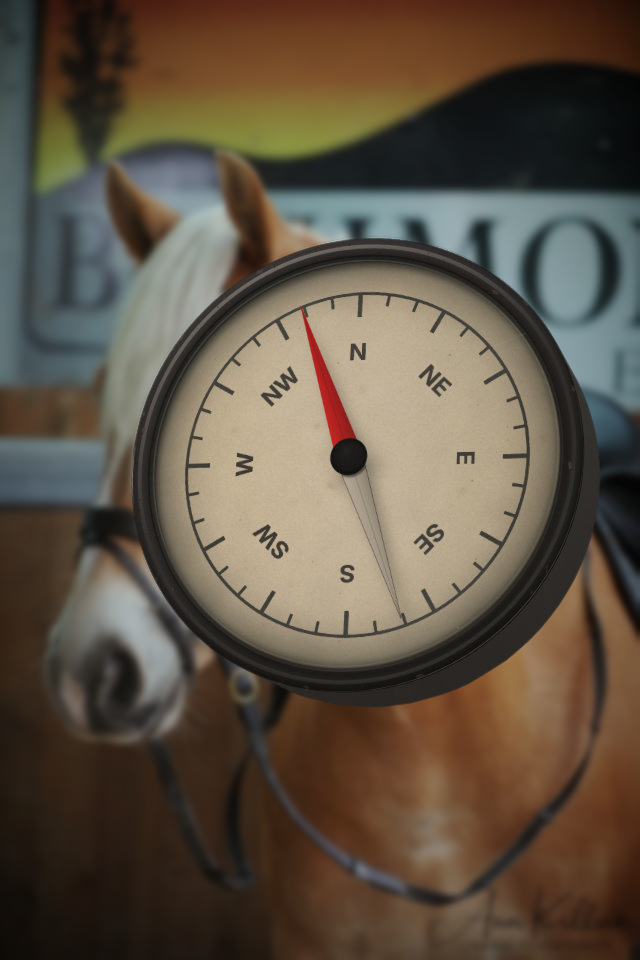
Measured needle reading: 340 °
